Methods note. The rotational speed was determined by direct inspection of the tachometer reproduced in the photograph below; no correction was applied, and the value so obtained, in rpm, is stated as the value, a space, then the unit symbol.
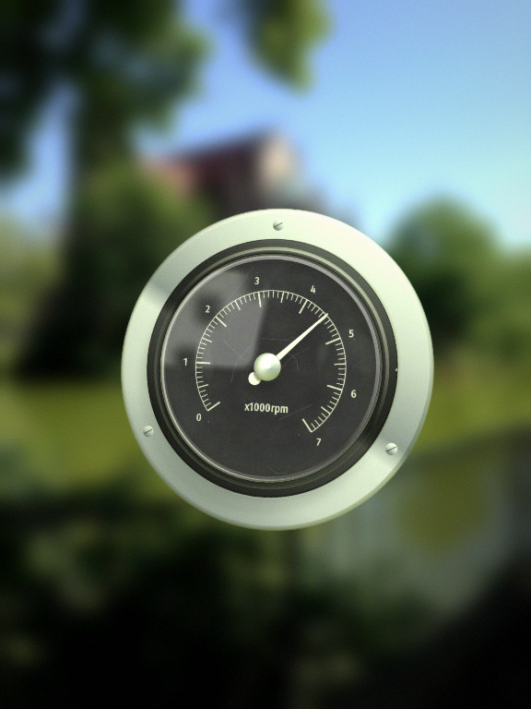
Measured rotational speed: 4500 rpm
